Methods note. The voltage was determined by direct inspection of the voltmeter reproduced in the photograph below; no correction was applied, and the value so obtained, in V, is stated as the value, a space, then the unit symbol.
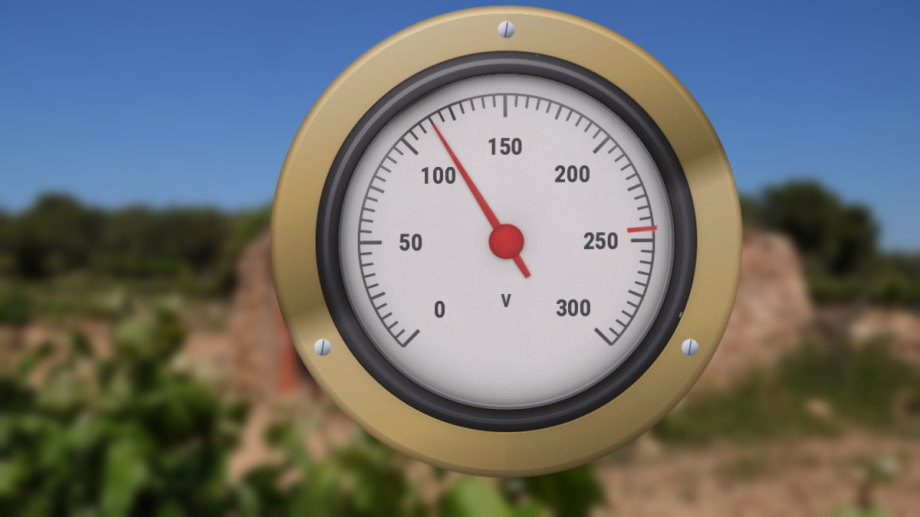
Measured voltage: 115 V
